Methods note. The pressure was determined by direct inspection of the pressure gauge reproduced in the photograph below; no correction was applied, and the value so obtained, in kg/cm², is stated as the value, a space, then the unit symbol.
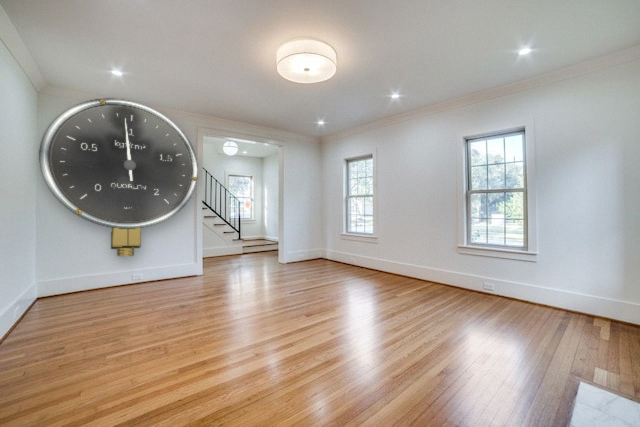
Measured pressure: 0.95 kg/cm²
